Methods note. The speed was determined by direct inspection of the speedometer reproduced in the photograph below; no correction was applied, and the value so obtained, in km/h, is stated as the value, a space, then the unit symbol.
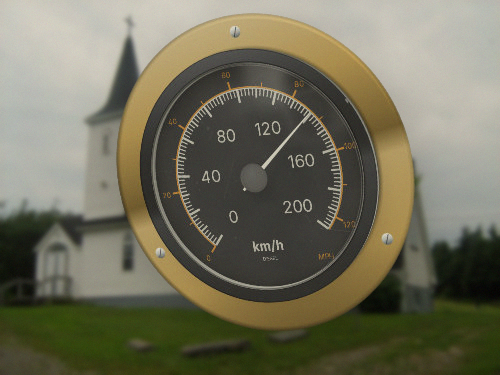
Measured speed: 140 km/h
